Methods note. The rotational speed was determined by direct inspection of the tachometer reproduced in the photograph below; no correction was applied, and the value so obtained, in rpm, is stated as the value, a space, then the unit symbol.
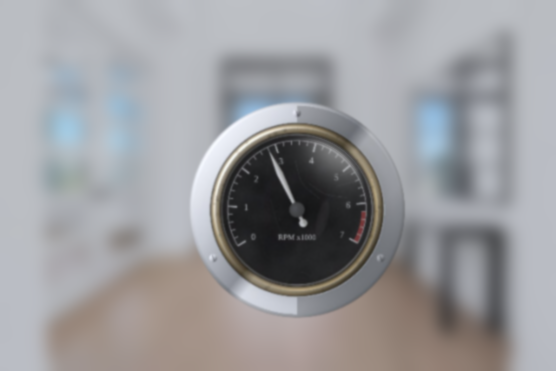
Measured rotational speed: 2800 rpm
